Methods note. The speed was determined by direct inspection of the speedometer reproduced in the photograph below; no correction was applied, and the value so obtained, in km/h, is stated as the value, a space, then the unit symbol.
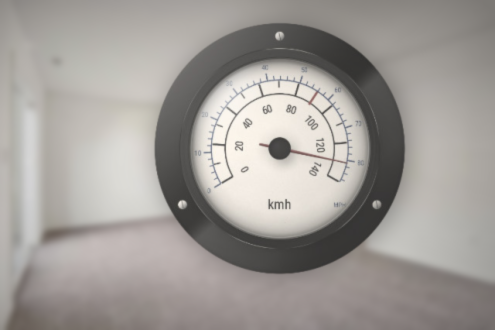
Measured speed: 130 km/h
